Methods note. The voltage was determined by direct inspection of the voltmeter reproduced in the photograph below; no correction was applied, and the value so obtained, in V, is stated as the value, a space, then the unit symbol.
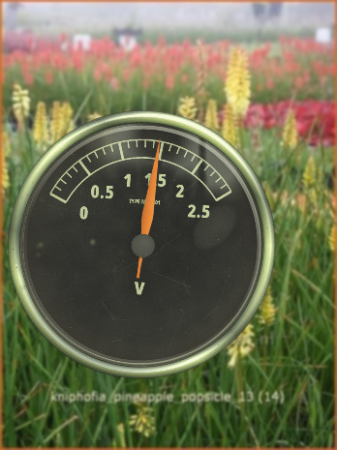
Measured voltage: 1.45 V
